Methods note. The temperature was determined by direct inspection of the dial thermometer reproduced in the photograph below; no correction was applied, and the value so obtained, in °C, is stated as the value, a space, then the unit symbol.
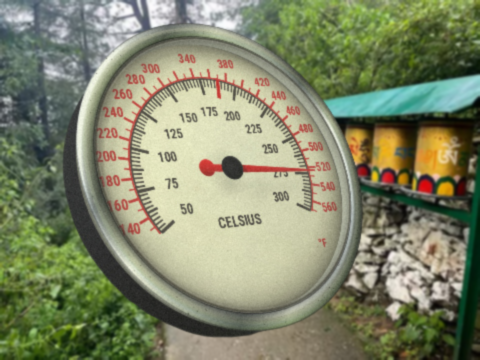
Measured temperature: 275 °C
